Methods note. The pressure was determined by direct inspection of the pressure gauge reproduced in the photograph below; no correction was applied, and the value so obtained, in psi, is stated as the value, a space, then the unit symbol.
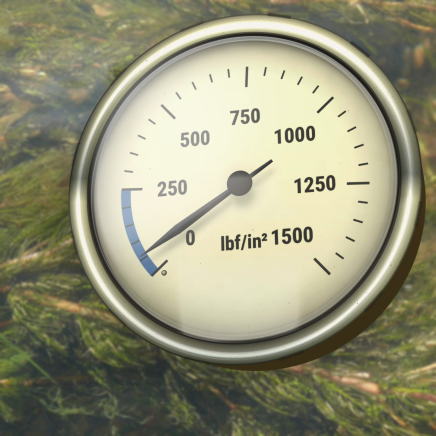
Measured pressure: 50 psi
